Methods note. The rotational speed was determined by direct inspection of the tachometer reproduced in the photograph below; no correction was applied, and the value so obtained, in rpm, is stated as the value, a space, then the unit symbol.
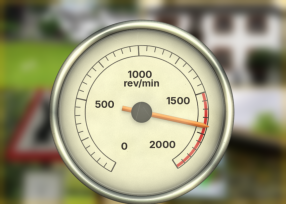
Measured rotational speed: 1700 rpm
